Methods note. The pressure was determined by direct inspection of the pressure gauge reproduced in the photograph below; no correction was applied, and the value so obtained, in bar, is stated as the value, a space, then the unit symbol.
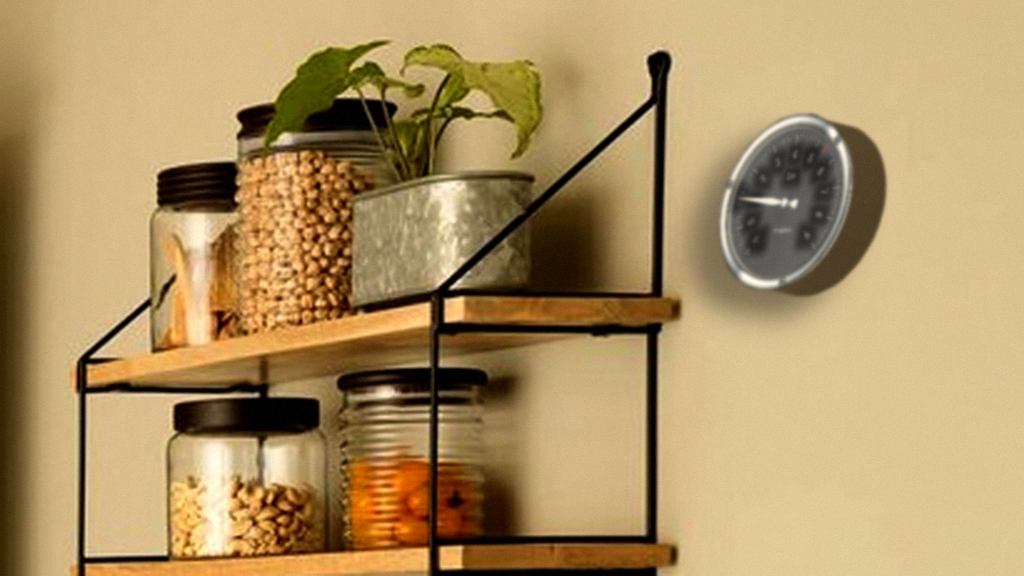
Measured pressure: 1 bar
